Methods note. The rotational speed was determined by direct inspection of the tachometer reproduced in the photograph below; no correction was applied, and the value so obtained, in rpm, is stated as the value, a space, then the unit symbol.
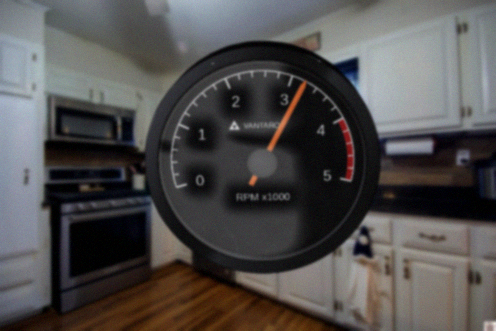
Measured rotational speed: 3200 rpm
